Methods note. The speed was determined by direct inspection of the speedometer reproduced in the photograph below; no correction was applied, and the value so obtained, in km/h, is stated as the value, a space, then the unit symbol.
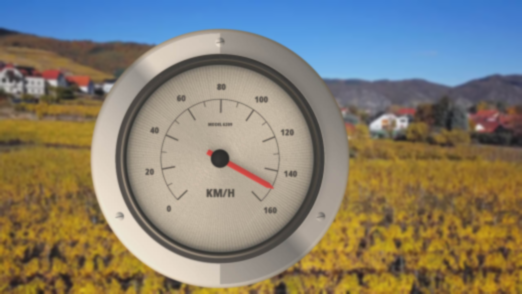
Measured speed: 150 km/h
